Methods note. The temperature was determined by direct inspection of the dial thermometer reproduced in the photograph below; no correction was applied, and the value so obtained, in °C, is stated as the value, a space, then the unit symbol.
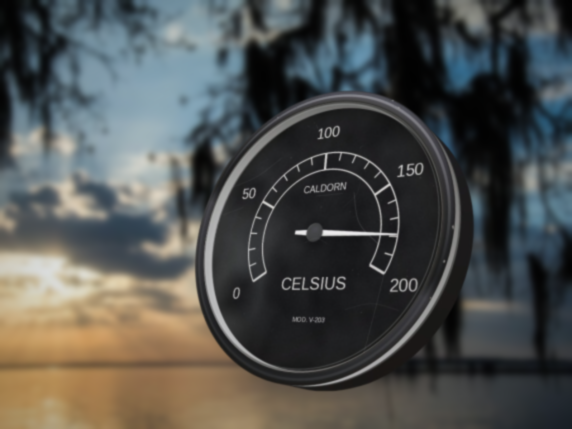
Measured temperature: 180 °C
